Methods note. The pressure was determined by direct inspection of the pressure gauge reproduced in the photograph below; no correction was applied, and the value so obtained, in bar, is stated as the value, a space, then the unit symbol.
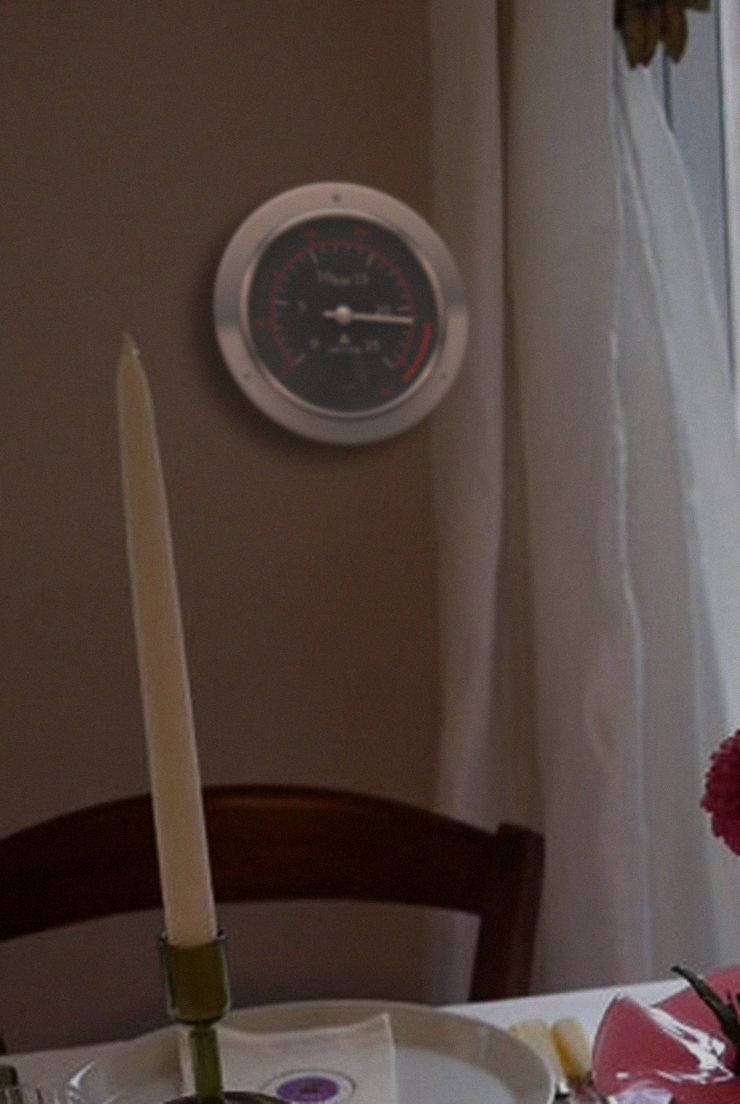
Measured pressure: 21 bar
